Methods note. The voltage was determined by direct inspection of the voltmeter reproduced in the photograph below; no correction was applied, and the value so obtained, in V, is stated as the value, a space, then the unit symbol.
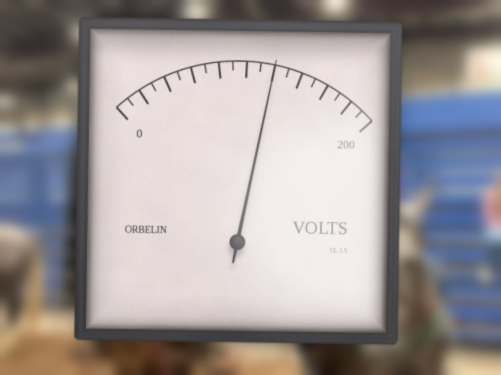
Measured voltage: 120 V
